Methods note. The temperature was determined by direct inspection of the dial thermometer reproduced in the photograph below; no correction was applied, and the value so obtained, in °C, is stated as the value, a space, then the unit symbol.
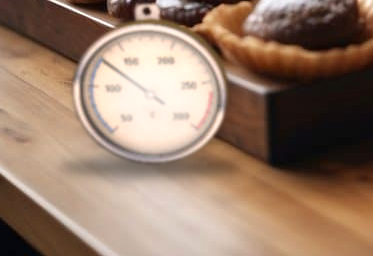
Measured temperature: 130 °C
